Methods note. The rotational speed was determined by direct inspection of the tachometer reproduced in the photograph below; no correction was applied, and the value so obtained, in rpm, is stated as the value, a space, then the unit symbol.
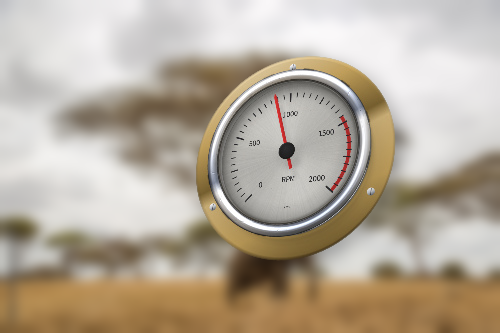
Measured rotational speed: 900 rpm
